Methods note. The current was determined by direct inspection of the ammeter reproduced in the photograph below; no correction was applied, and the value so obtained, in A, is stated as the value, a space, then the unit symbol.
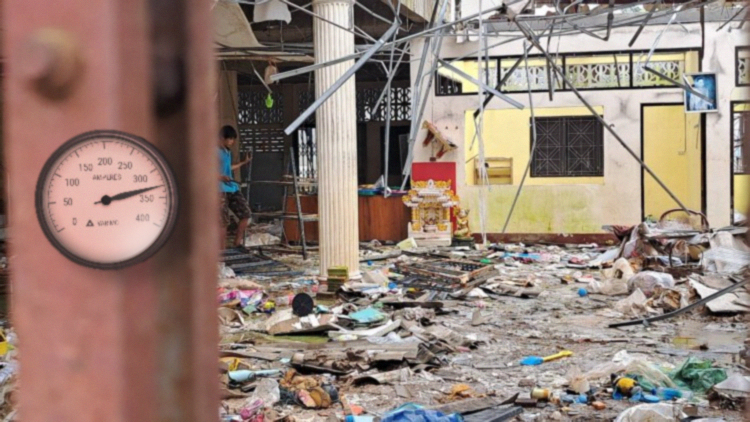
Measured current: 330 A
